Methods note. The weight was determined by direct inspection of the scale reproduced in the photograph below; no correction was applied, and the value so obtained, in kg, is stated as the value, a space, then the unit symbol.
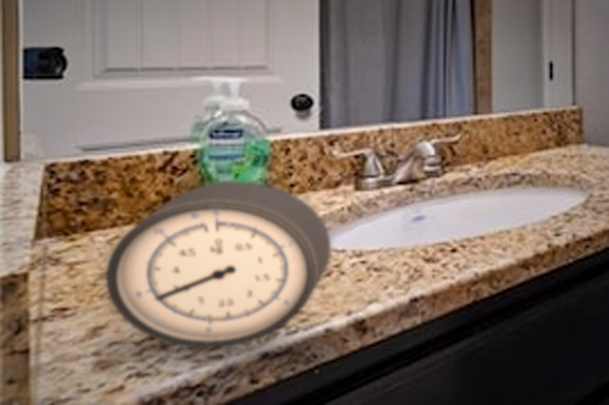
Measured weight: 3.5 kg
